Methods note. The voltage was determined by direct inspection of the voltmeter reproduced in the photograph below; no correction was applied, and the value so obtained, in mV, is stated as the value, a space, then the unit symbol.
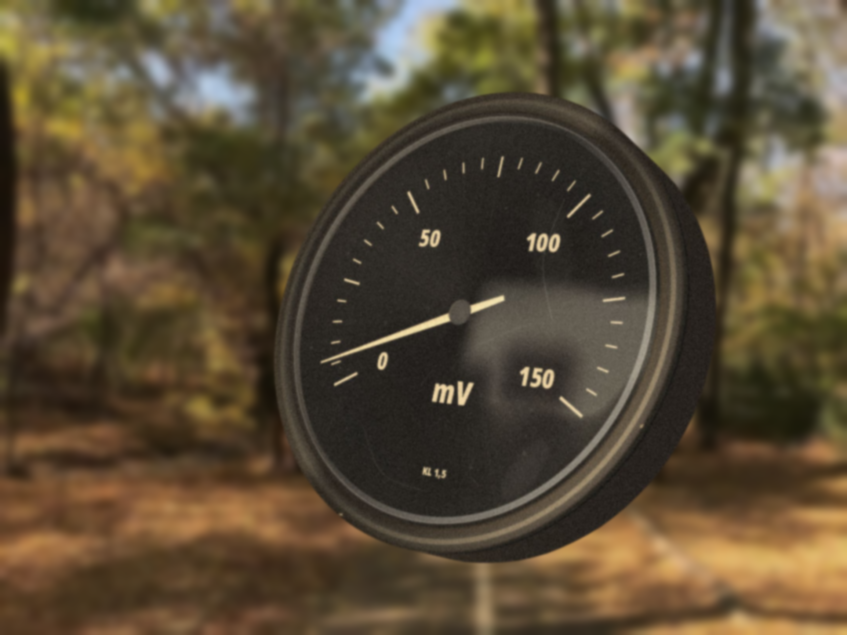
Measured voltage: 5 mV
